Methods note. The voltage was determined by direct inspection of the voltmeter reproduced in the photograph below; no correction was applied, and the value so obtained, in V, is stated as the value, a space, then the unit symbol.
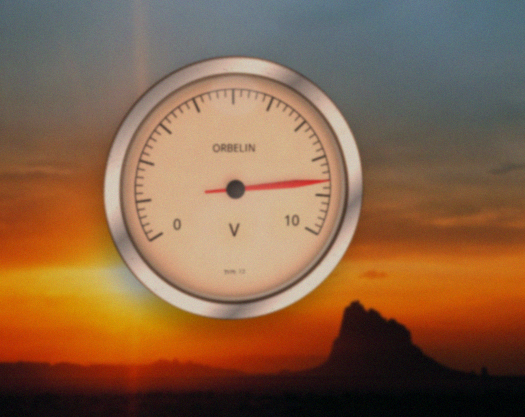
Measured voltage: 8.6 V
